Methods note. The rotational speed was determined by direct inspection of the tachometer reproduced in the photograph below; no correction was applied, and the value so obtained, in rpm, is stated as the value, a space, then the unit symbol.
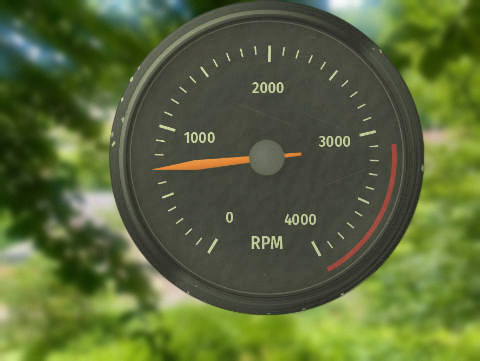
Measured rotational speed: 700 rpm
